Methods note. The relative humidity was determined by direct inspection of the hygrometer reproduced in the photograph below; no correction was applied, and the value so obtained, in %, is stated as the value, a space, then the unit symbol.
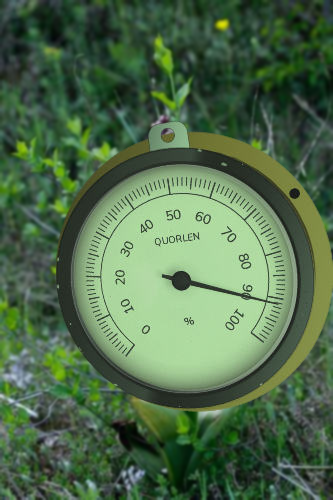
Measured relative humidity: 91 %
